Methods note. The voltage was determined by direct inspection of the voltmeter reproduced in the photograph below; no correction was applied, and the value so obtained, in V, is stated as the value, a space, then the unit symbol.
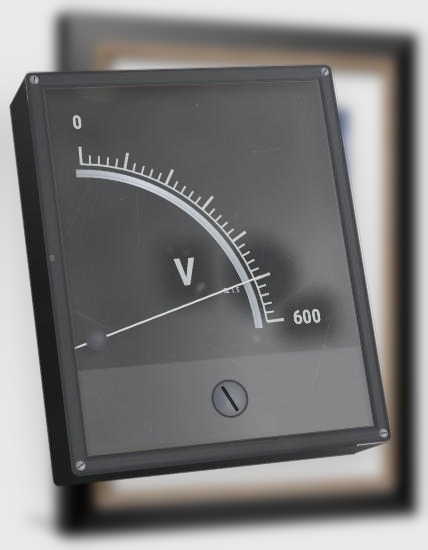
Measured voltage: 500 V
